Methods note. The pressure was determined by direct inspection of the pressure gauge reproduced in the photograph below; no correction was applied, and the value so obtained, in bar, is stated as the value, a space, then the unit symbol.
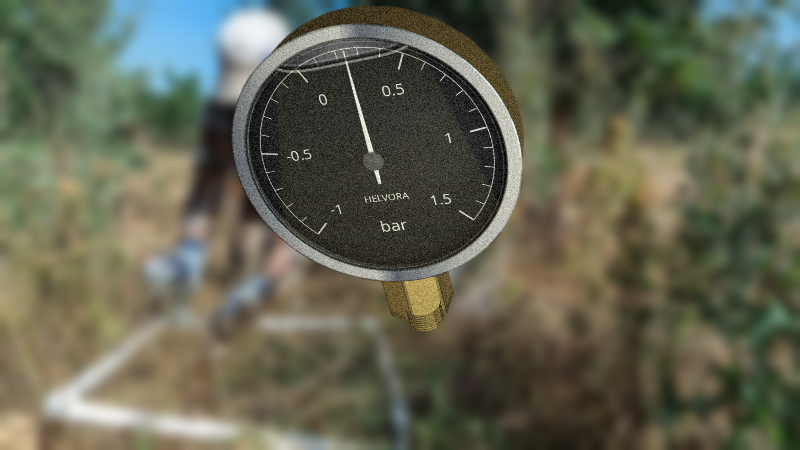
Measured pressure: 0.25 bar
